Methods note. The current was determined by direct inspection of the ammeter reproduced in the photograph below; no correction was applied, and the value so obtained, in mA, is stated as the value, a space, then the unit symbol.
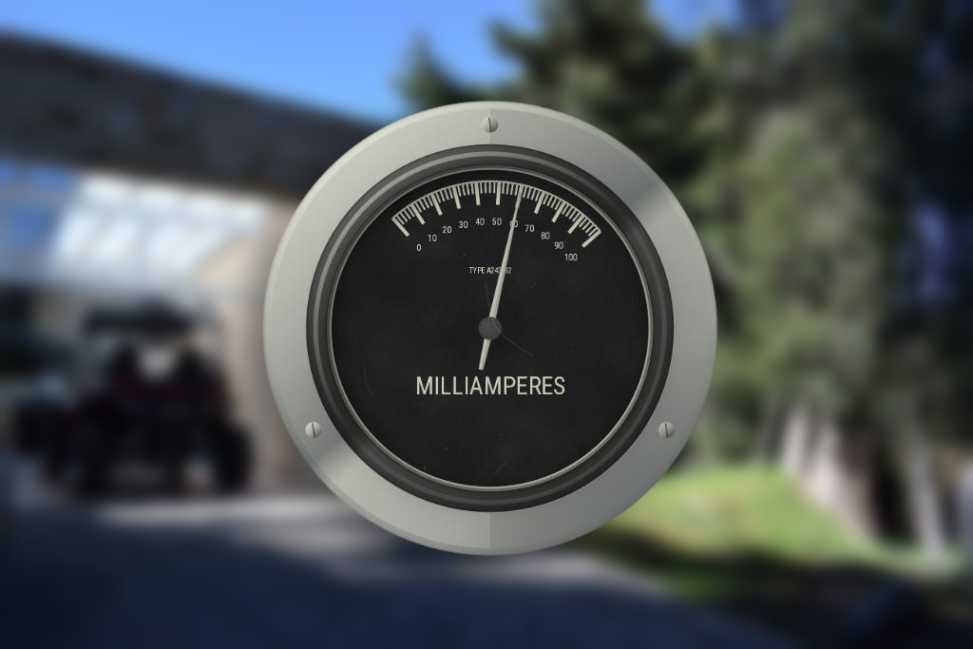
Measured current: 60 mA
